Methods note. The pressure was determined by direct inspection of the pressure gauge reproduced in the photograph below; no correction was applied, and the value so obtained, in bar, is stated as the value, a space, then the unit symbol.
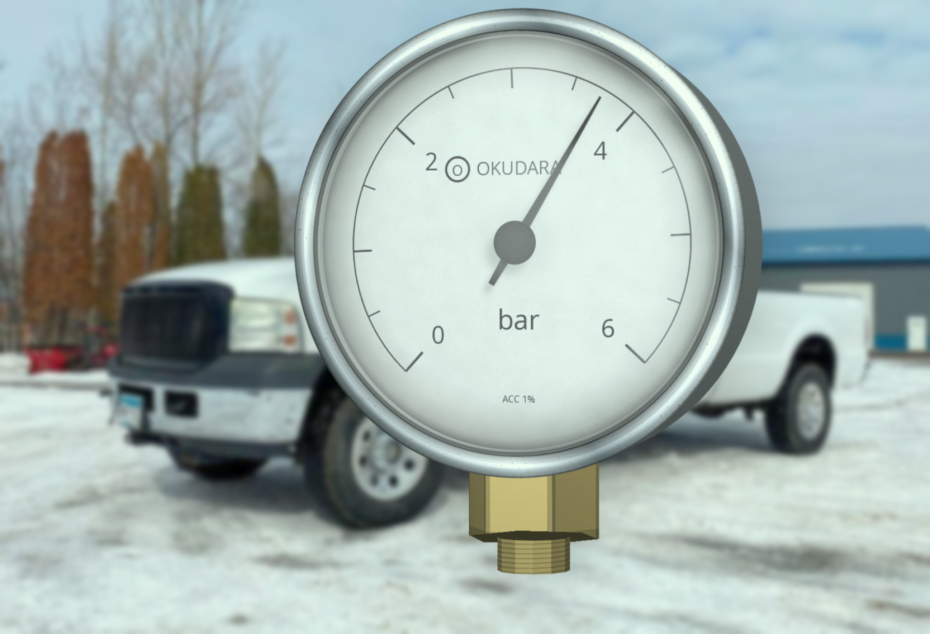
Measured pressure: 3.75 bar
